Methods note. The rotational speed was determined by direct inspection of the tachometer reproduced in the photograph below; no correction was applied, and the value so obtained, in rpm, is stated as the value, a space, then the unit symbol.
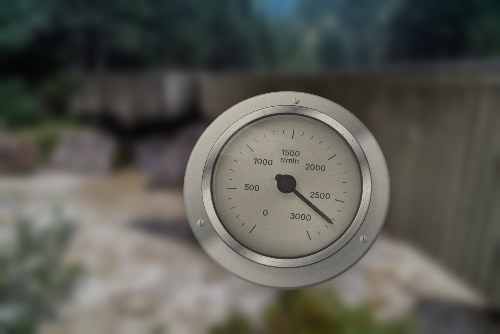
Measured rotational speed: 2750 rpm
